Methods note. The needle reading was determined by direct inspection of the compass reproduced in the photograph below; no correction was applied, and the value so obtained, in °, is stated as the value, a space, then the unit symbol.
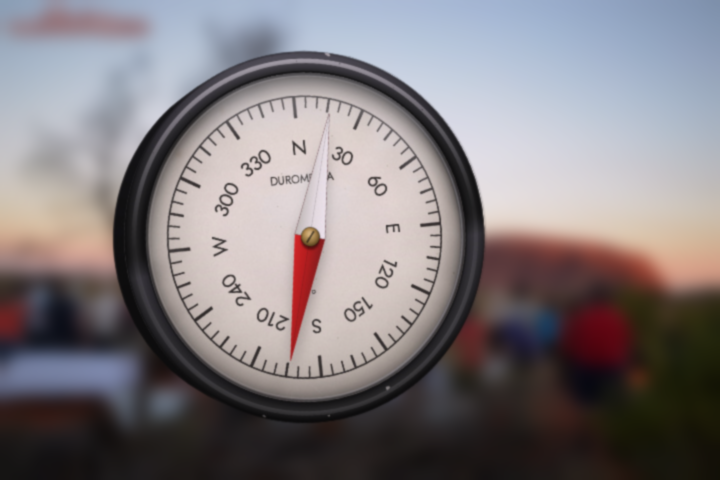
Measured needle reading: 195 °
